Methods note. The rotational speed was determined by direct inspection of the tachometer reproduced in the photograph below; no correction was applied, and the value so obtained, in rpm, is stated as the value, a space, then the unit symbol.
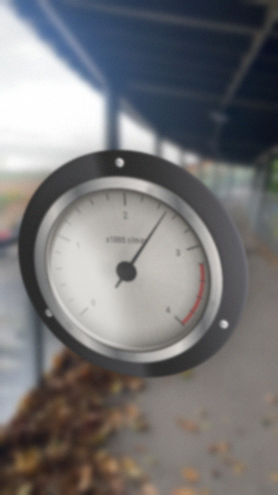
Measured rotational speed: 2500 rpm
